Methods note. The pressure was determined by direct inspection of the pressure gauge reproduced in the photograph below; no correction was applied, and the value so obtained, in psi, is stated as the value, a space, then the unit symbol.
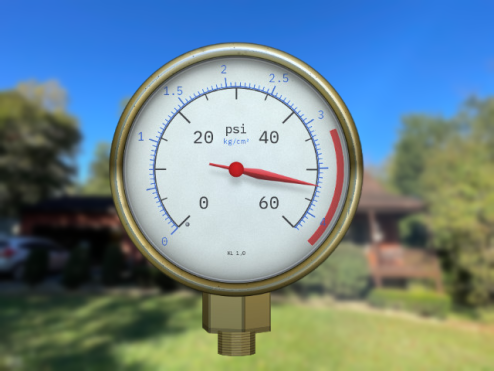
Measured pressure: 52.5 psi
